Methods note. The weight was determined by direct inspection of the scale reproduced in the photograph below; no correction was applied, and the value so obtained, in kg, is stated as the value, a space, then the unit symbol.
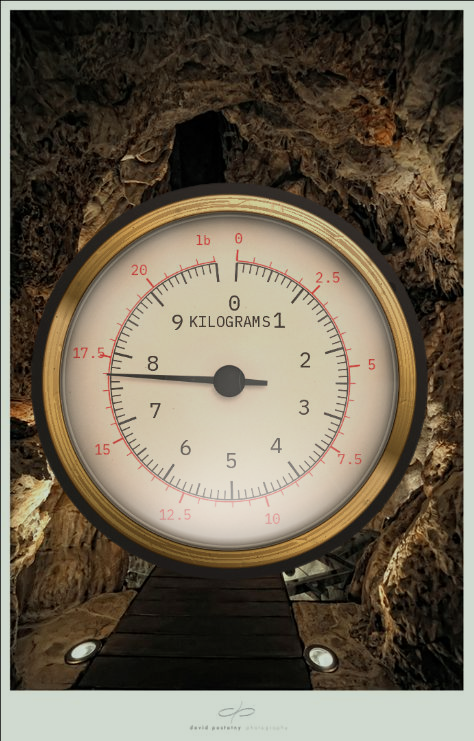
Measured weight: 7.7 kg
